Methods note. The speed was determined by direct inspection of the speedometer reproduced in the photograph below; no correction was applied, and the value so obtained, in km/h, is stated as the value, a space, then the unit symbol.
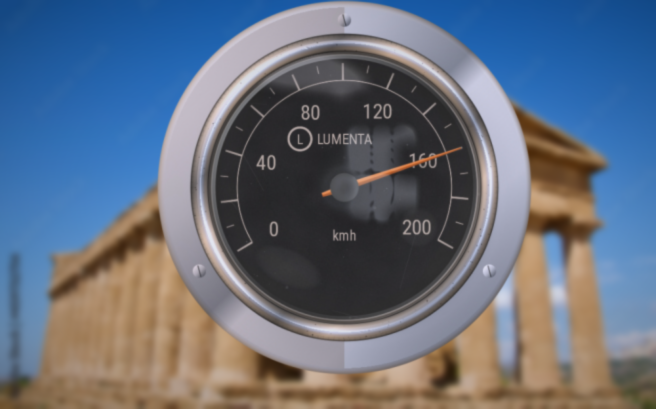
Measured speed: 160 km/h
